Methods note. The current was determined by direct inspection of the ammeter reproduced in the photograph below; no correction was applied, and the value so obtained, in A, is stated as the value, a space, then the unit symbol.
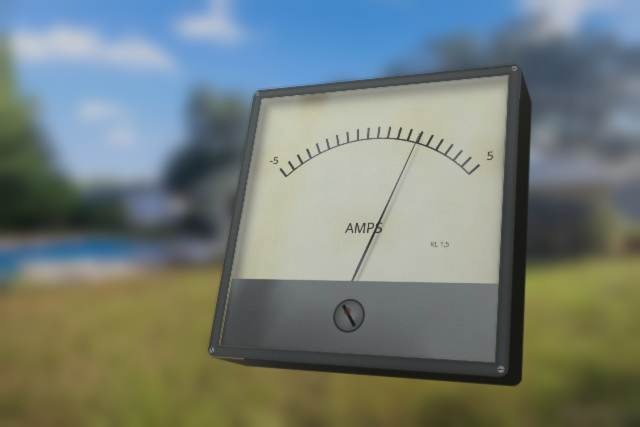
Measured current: 2 A
